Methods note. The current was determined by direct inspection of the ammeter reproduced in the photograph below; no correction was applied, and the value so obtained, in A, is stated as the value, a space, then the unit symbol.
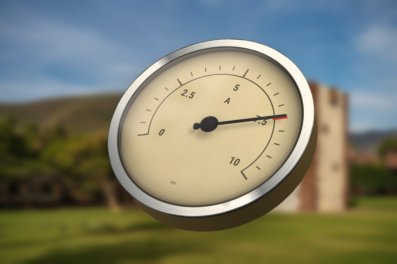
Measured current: 7.5 A
